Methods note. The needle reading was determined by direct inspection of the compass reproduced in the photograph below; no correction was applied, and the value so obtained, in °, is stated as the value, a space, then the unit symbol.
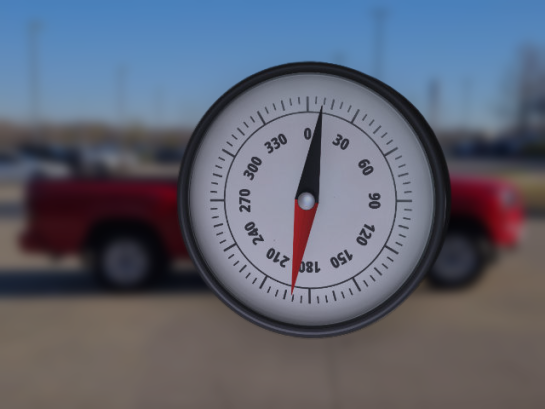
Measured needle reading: 190 °
